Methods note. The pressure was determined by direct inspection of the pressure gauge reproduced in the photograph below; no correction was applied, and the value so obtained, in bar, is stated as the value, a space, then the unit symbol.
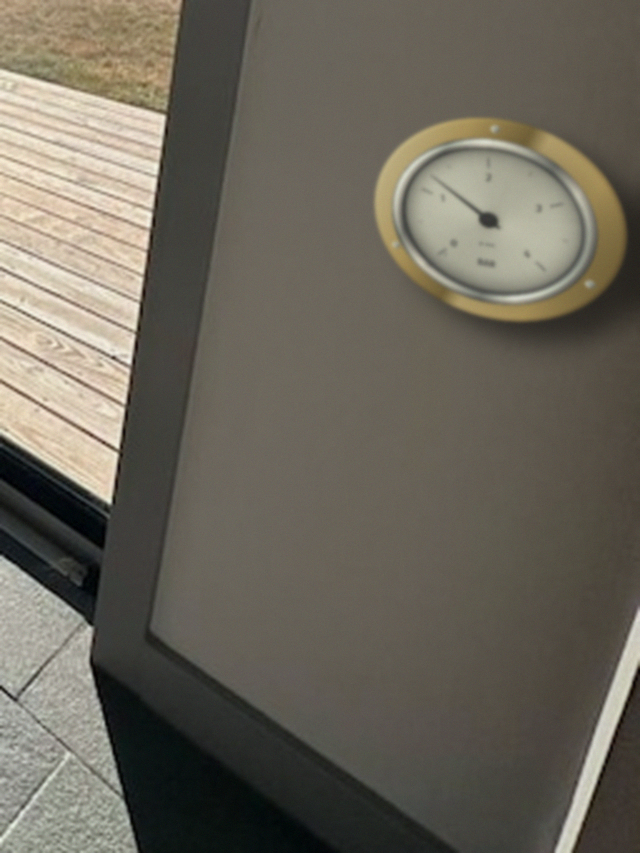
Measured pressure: 1.25 bar
